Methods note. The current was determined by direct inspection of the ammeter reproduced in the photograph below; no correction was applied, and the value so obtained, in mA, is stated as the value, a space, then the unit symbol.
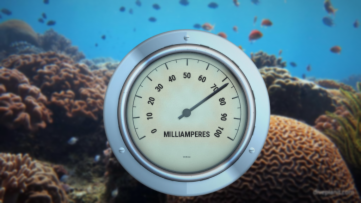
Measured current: 72.5 mA
